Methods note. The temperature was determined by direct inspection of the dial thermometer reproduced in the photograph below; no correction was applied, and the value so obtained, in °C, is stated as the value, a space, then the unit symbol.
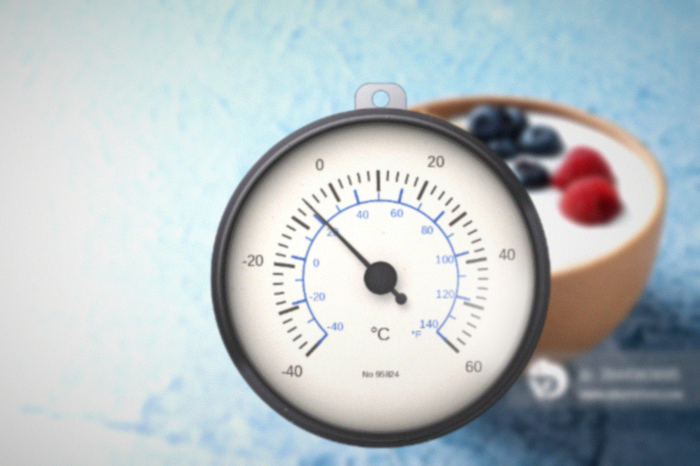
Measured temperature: -6 °C
